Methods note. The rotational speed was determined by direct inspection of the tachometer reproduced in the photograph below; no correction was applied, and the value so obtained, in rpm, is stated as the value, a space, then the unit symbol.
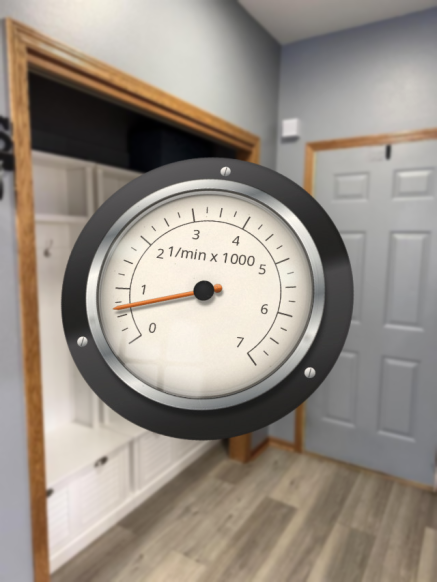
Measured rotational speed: 625 rpm
